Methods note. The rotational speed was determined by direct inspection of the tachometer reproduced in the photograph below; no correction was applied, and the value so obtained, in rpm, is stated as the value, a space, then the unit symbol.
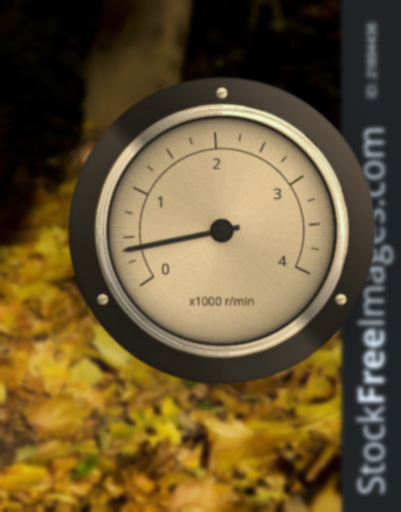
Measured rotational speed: 375 rpm
